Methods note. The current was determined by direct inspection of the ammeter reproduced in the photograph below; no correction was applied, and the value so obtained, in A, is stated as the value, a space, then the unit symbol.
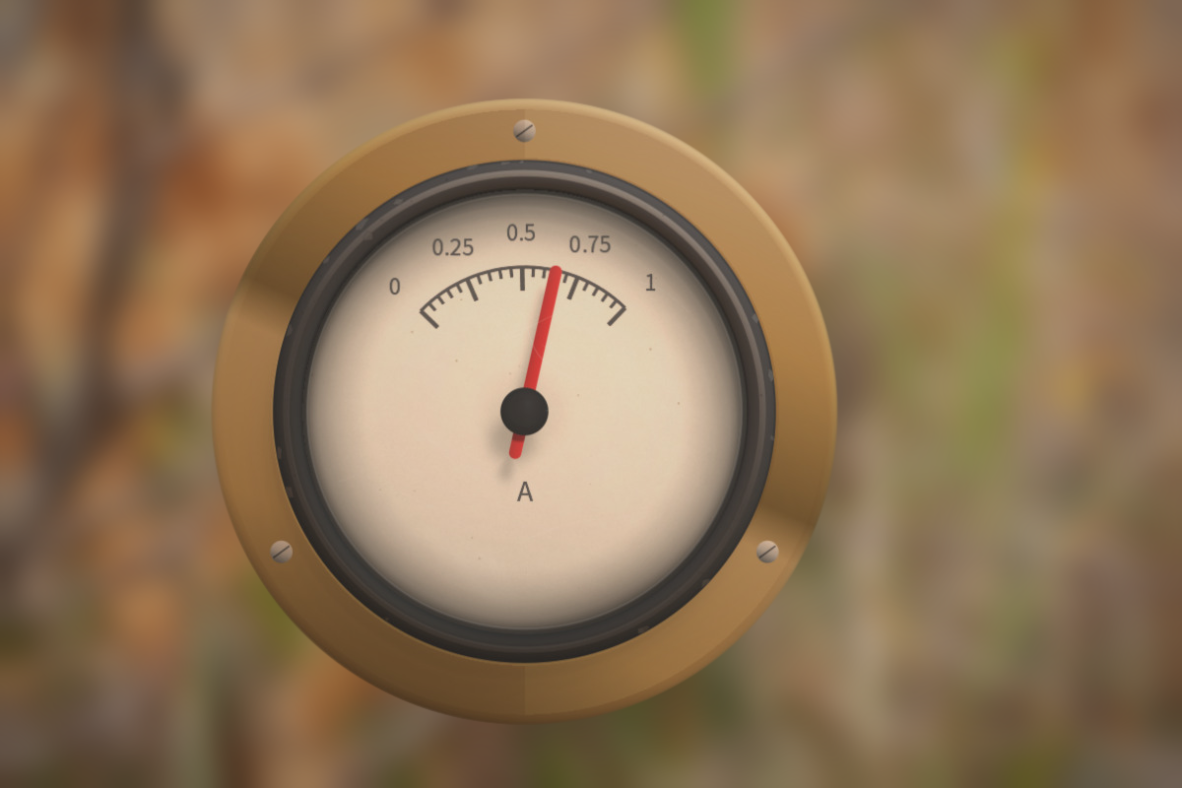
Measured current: 0.65 A
